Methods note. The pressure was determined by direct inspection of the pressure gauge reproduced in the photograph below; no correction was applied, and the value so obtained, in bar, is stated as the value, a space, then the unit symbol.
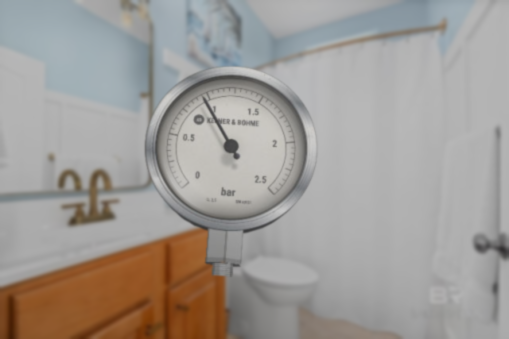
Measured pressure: 0.95 bar
